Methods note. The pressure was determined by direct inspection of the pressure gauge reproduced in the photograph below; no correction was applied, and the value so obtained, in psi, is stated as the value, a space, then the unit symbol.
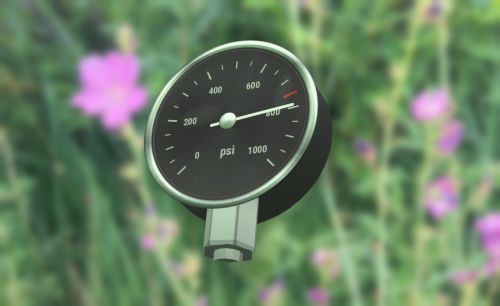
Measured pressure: 800 psi
